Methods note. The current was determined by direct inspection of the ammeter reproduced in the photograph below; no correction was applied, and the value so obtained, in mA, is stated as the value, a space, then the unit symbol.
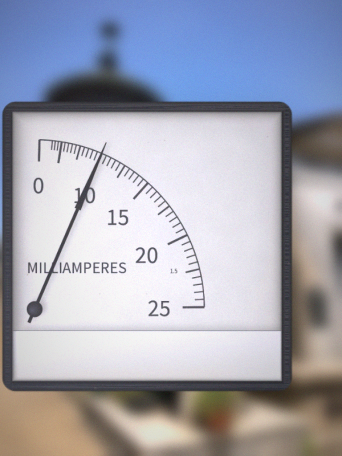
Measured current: 10 mA
